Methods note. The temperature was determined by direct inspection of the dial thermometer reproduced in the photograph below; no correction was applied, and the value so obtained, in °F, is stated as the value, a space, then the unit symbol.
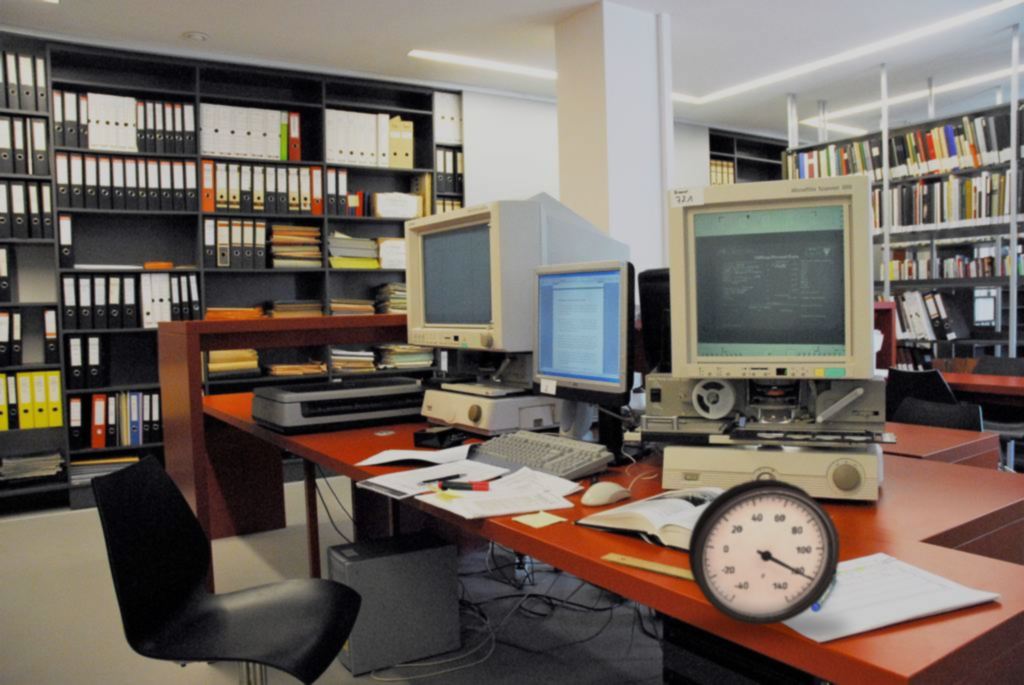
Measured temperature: 120 °F
